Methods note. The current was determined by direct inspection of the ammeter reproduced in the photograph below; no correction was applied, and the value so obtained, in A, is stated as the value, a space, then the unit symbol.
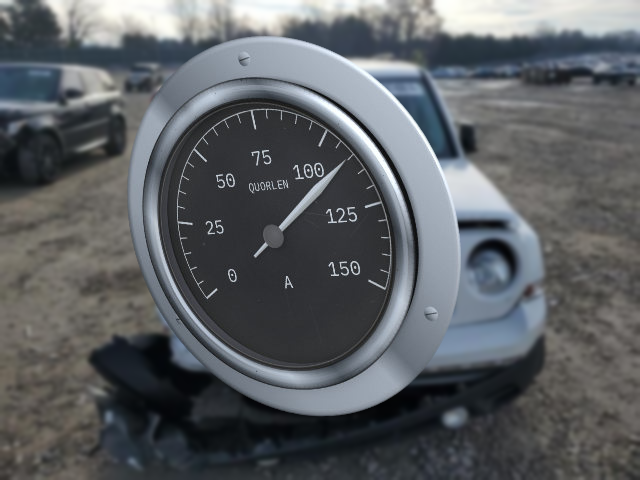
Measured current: 110 A
